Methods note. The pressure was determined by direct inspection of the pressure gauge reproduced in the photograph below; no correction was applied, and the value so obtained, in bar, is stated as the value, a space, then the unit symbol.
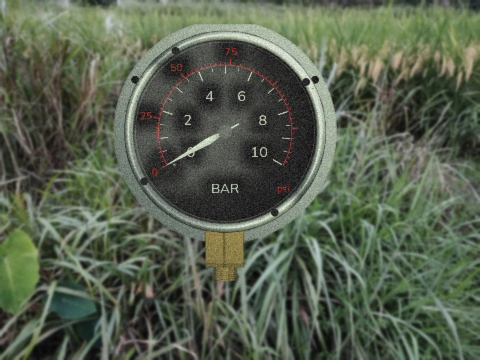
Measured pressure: 0 bar
